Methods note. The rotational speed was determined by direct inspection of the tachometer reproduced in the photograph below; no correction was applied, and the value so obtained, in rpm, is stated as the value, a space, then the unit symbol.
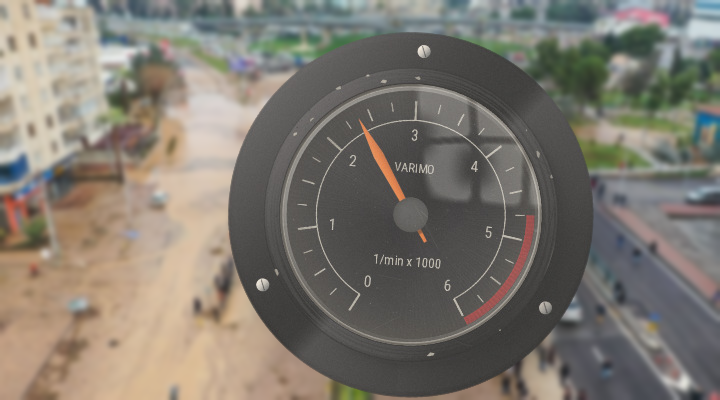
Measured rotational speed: 2375 rpm
